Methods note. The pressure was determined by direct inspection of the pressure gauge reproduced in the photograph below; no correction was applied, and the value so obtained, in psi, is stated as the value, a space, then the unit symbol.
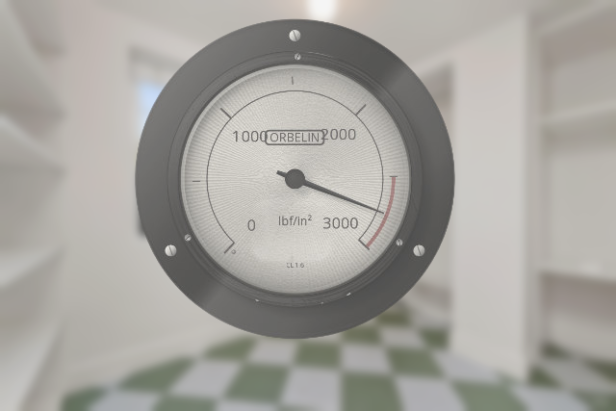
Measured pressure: 2750 psi
